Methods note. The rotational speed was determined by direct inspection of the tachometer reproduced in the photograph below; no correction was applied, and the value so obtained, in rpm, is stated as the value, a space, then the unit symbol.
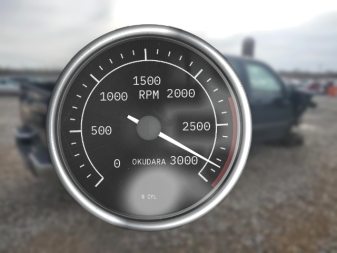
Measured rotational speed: 2850 rpm
